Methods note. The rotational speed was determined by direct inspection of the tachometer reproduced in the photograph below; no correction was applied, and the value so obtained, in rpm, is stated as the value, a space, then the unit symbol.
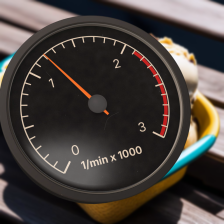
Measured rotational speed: 1200 rpm
